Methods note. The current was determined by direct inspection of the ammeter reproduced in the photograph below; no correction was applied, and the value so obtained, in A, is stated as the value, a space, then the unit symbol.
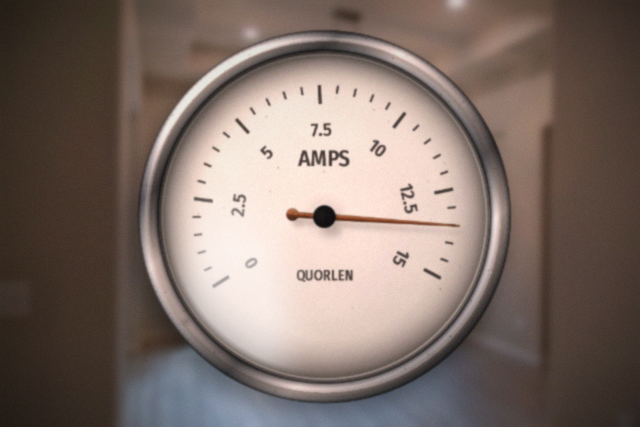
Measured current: 13.5 A
